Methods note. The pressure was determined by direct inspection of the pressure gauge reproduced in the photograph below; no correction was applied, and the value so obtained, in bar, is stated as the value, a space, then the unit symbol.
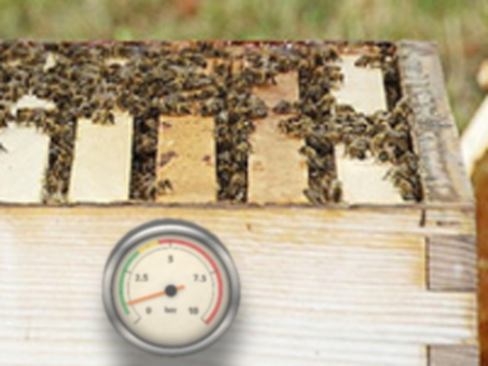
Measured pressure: 1 bar
